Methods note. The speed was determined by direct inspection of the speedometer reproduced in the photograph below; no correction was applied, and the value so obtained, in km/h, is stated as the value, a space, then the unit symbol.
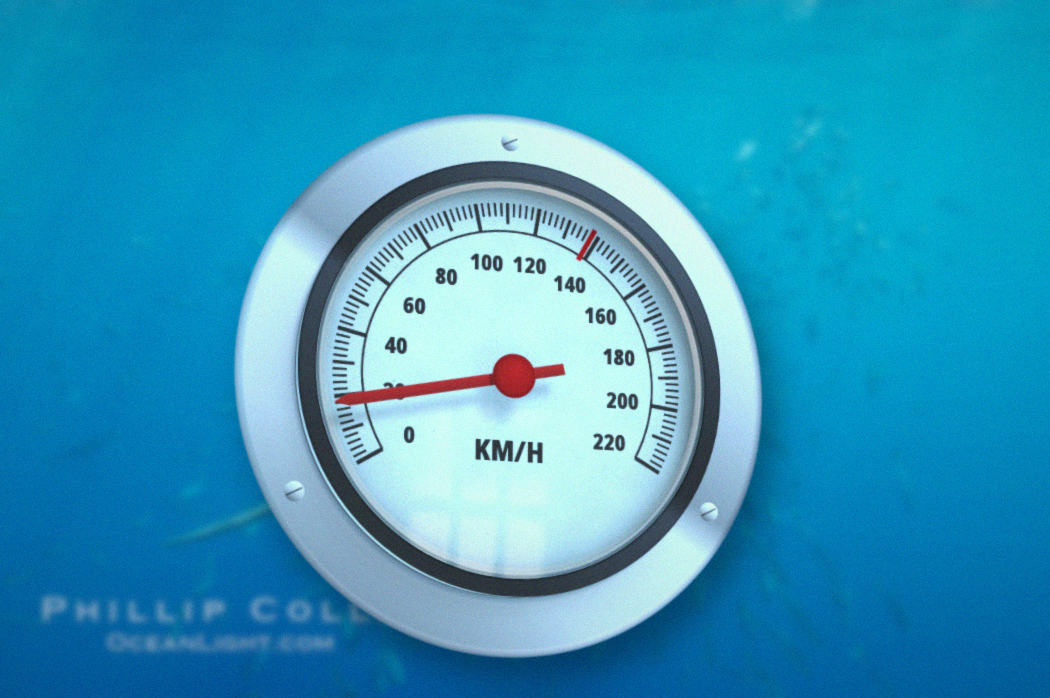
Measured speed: 18 km/h
